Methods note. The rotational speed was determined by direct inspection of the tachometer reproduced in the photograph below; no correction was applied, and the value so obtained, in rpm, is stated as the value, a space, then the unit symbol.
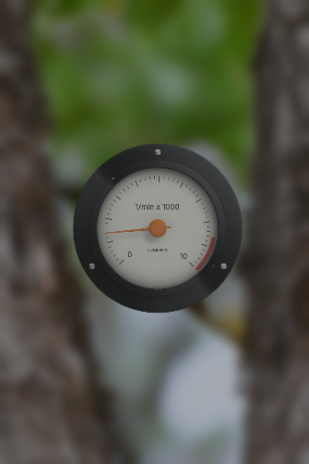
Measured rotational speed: 1400 rpm
